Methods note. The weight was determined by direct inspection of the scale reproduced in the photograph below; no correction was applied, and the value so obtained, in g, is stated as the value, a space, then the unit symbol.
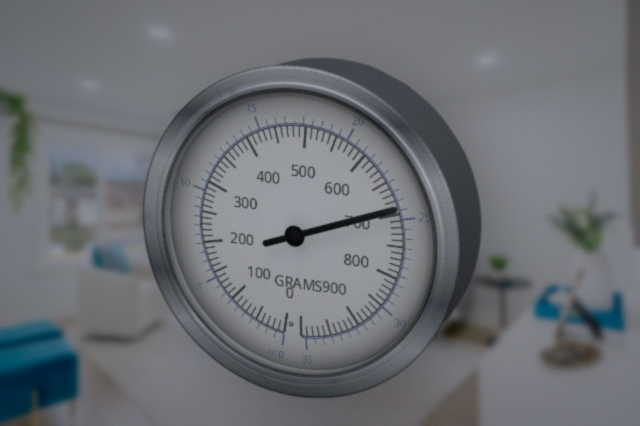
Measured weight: 690 g
